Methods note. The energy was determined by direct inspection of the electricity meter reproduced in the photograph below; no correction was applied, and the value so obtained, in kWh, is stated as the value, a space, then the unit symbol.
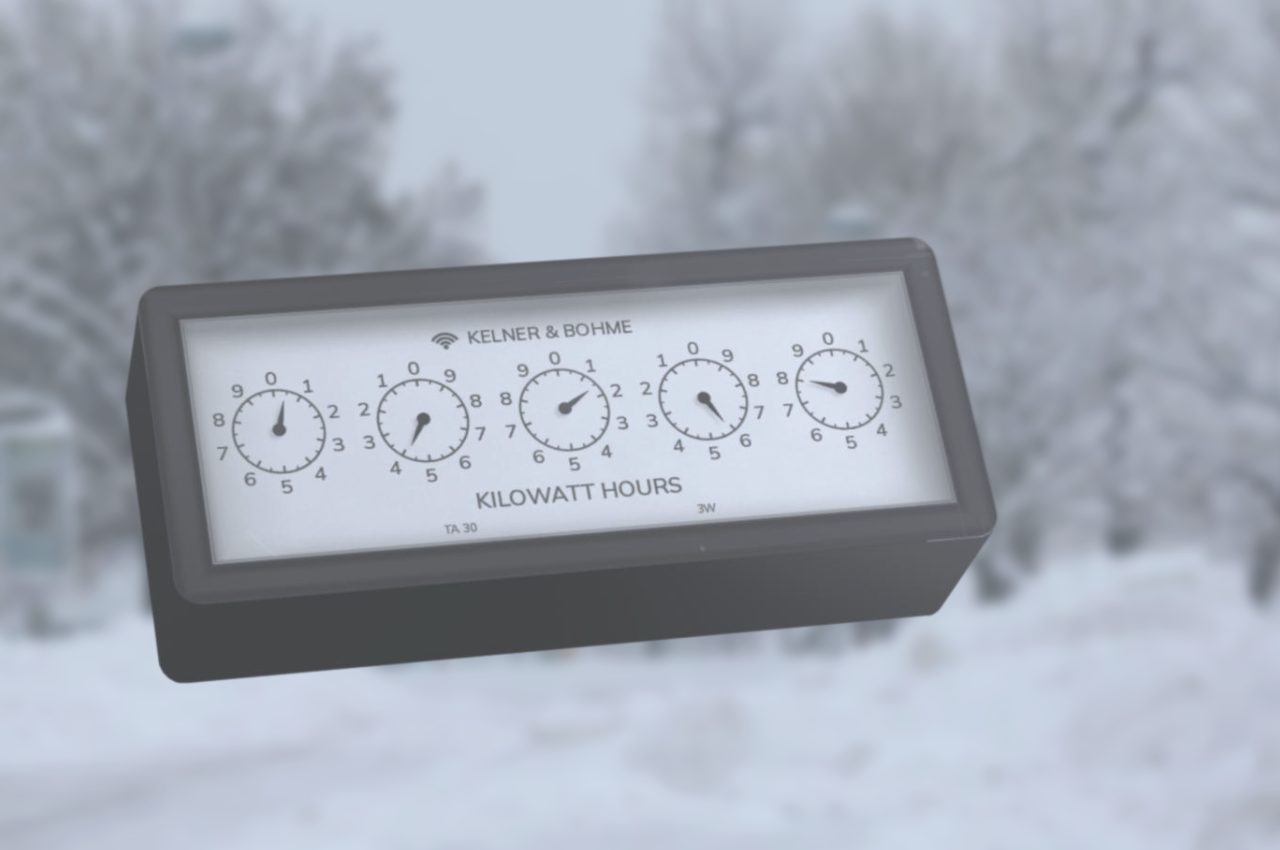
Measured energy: 4158 kWh
